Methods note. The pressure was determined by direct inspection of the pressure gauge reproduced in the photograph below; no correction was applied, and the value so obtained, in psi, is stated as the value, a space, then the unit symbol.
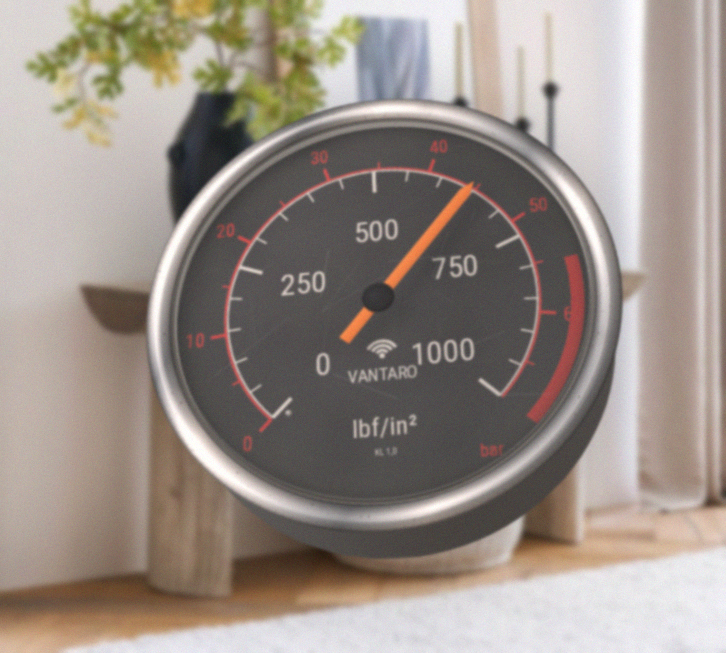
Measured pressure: 650 psi
